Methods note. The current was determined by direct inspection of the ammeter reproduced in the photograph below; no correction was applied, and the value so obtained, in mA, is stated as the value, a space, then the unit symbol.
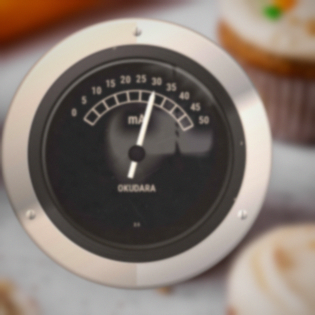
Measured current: 30 mA
